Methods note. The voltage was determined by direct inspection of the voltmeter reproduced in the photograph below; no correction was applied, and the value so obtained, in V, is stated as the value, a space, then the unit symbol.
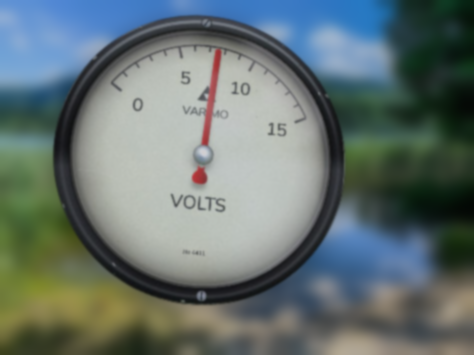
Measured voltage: 7.5 V
